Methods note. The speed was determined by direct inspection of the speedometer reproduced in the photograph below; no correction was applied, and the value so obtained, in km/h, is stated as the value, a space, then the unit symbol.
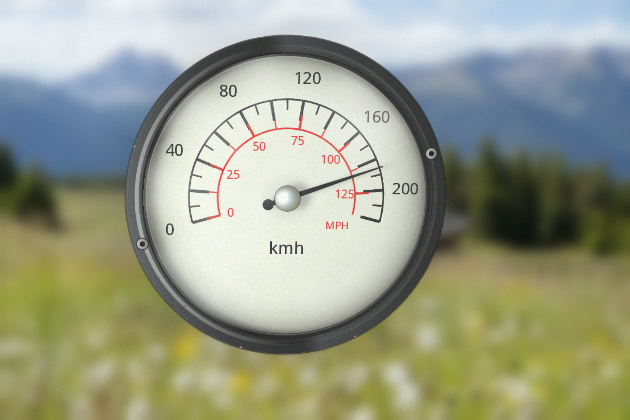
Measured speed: 185 km/h
